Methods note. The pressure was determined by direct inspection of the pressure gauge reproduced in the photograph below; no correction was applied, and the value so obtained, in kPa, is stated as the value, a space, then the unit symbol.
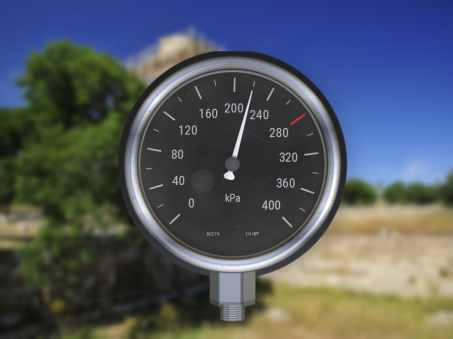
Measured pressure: 220 kPa
